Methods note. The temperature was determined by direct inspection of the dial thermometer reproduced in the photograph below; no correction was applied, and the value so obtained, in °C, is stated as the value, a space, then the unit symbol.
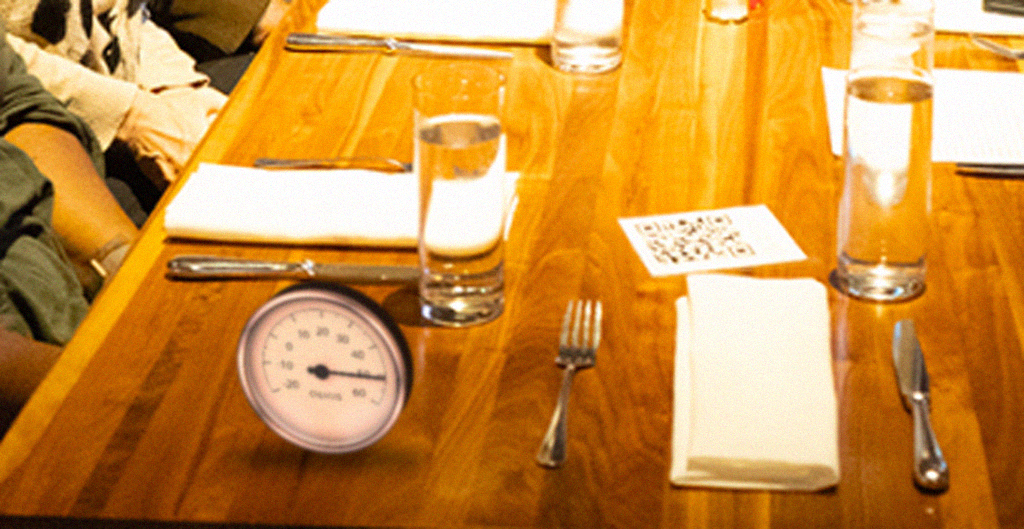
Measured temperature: 50 °C
